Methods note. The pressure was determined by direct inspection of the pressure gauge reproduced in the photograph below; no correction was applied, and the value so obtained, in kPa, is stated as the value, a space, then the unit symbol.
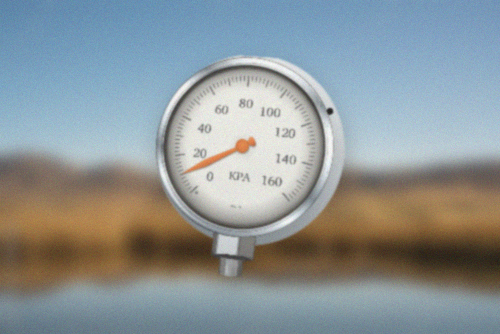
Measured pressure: 10 kPa
